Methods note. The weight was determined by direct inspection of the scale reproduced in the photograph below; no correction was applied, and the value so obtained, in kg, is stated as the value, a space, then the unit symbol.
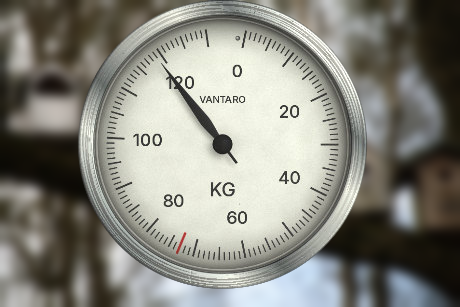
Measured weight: 119 kg
